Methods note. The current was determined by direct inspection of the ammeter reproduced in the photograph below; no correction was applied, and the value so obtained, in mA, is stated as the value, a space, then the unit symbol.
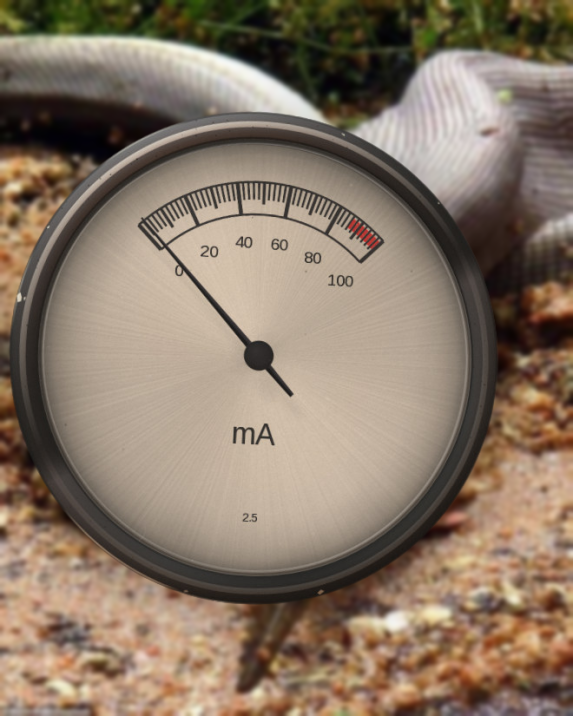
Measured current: 2 mA
